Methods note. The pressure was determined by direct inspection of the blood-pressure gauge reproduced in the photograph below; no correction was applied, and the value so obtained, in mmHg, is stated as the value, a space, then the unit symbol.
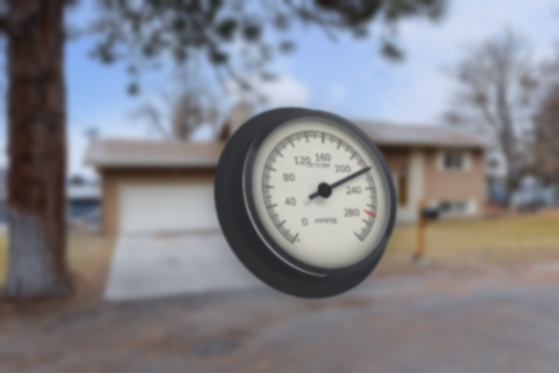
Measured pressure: 220 mmHg
